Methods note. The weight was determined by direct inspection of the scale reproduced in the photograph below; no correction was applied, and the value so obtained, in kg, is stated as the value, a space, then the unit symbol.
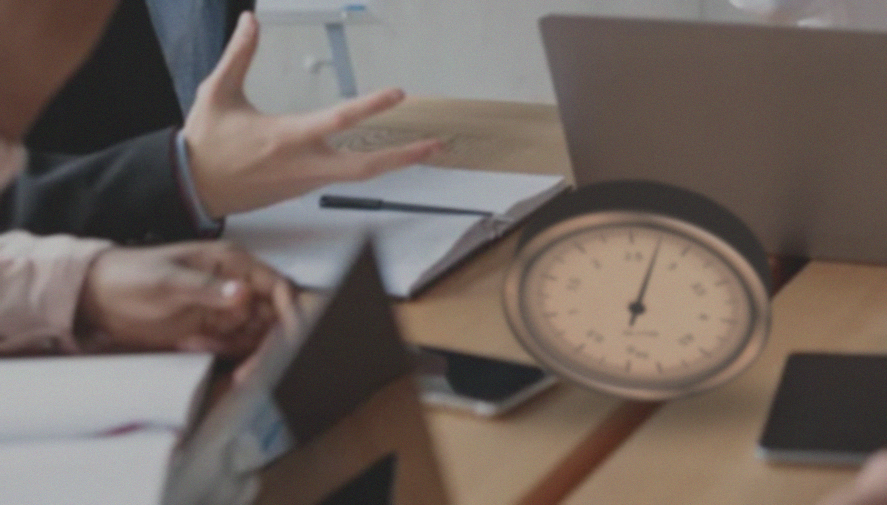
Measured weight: 2.75 kg
